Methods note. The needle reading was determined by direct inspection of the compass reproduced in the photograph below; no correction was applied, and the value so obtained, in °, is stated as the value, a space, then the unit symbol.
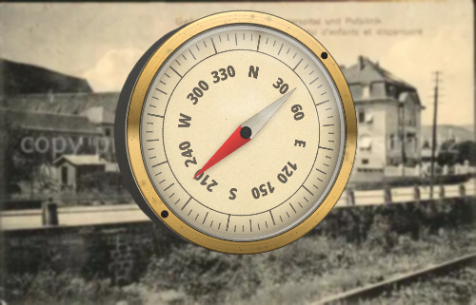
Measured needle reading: 220 °
